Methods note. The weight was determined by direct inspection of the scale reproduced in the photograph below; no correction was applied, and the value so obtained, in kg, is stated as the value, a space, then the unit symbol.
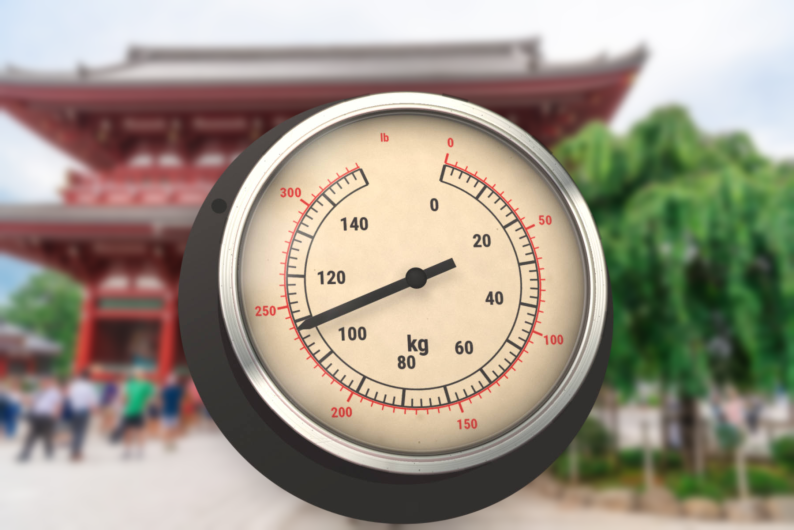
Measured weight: 108 kg
